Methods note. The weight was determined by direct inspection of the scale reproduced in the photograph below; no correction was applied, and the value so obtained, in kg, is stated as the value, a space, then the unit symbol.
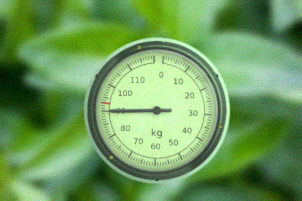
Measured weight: 90 kg
